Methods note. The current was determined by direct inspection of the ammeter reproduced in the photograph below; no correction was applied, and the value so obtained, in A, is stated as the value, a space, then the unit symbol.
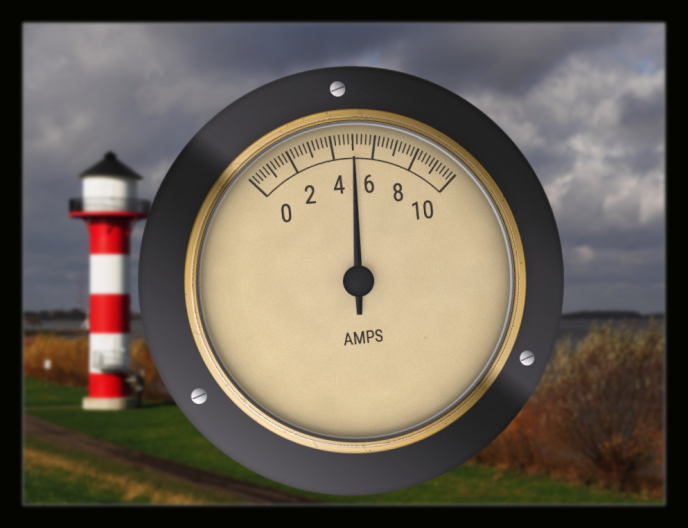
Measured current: 5 A
